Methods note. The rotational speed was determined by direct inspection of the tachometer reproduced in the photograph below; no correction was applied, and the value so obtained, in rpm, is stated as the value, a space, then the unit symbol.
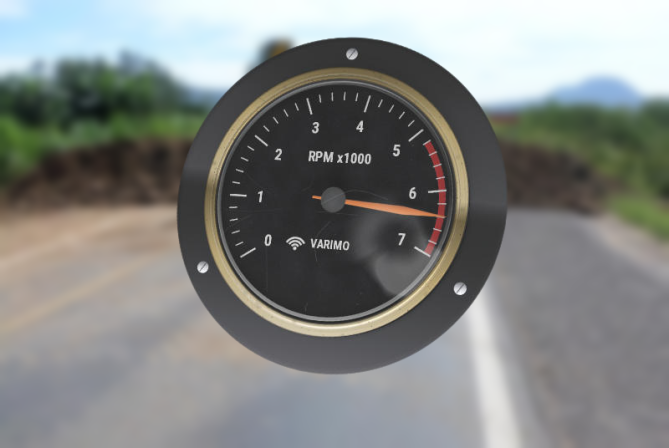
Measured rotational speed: 6400 rpm
